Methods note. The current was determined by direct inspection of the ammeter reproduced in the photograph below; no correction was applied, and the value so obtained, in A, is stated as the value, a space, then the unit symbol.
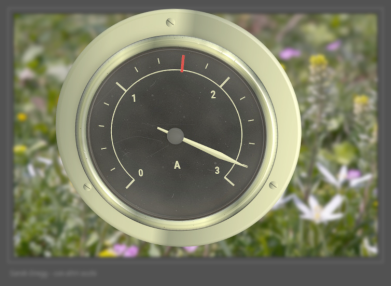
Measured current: 2.8 A
